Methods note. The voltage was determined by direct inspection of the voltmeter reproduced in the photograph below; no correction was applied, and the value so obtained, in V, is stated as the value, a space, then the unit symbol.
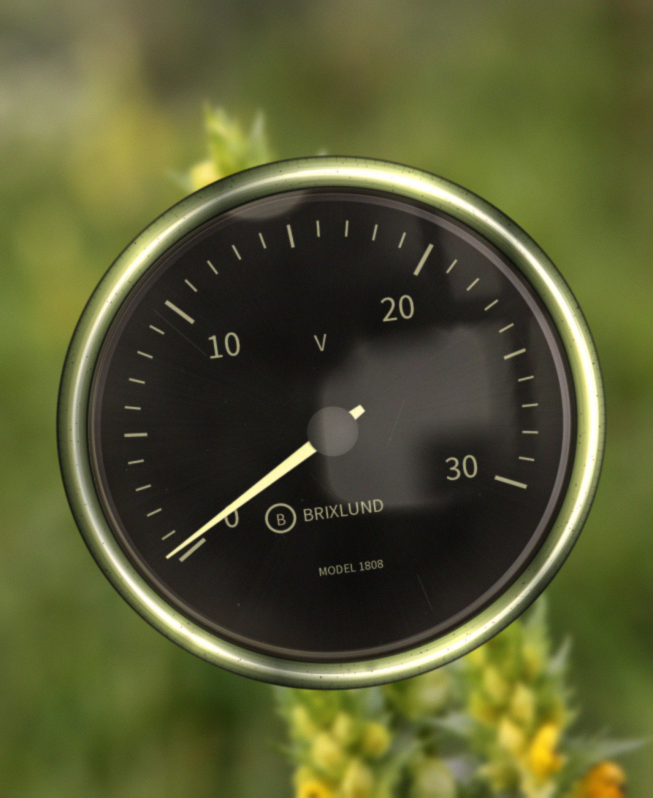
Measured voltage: 0.5 V
